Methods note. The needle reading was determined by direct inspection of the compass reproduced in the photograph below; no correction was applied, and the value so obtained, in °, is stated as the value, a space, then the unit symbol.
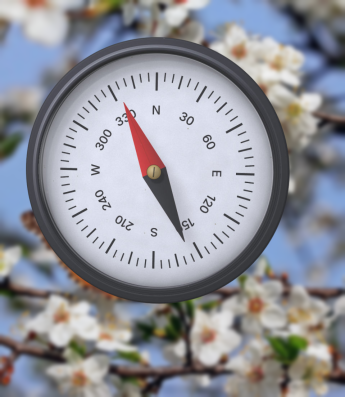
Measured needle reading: 335 °
